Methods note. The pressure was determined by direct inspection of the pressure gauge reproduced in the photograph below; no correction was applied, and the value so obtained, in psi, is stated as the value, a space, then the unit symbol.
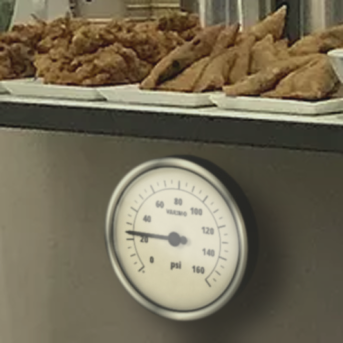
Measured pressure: 25 psi
